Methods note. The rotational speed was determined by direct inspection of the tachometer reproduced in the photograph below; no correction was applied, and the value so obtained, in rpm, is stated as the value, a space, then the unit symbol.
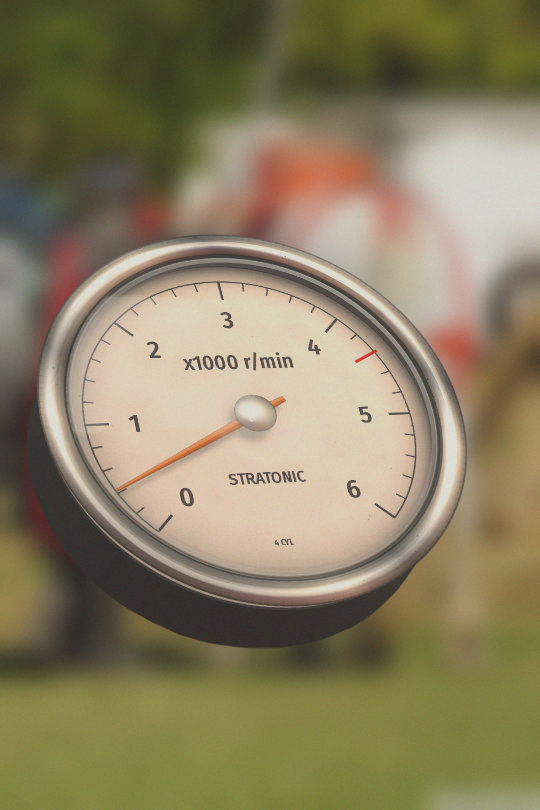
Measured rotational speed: 400 rpm
